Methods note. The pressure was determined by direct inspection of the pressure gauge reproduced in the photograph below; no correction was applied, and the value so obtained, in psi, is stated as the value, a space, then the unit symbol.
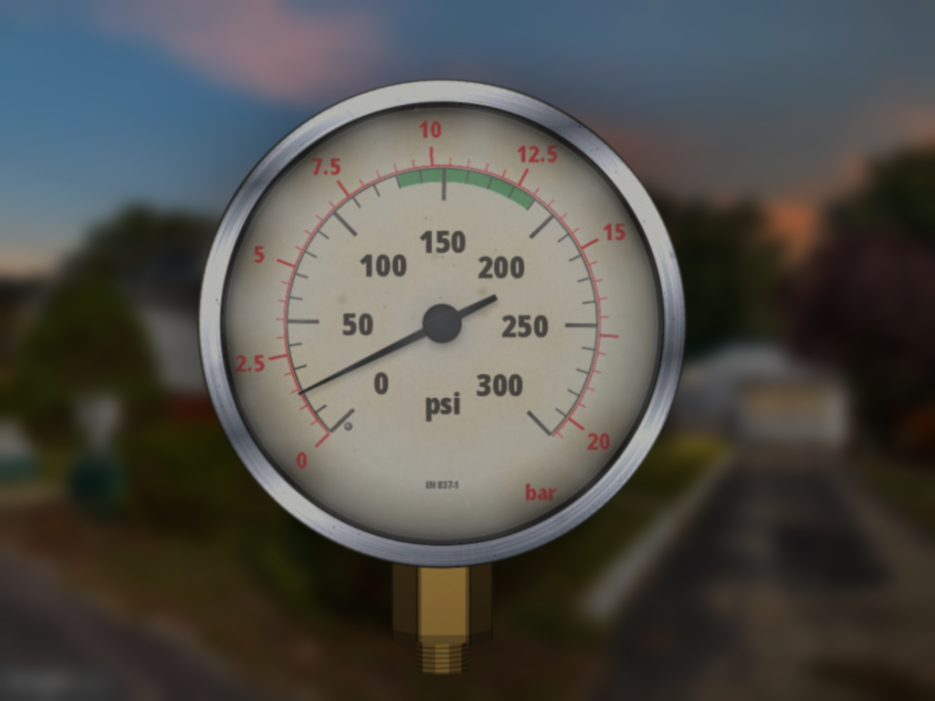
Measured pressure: 20 psi
